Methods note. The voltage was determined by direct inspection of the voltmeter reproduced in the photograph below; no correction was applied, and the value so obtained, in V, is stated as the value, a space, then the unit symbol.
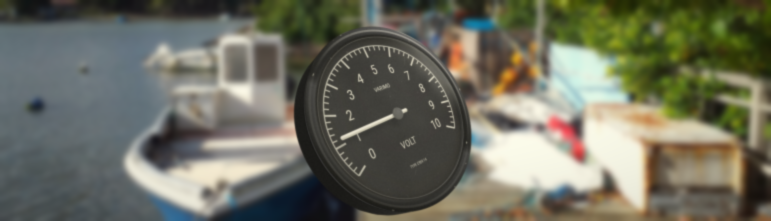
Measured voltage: 1.2 V
